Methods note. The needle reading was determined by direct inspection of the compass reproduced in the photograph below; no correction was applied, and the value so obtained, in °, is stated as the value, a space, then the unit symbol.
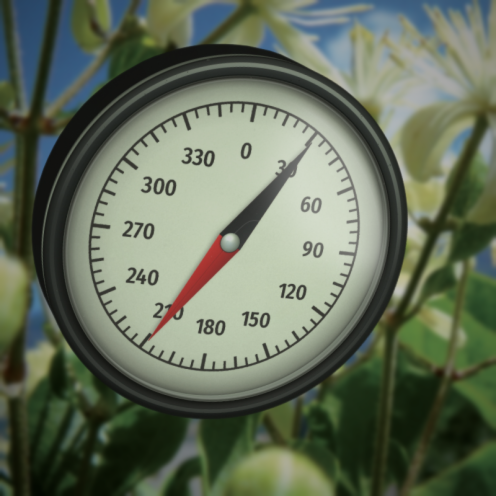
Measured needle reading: 210 °
